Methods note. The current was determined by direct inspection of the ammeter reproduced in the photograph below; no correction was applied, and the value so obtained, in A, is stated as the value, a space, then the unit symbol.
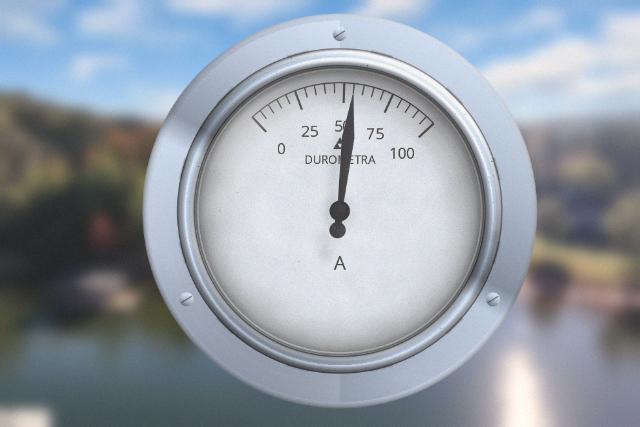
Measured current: 55 A
